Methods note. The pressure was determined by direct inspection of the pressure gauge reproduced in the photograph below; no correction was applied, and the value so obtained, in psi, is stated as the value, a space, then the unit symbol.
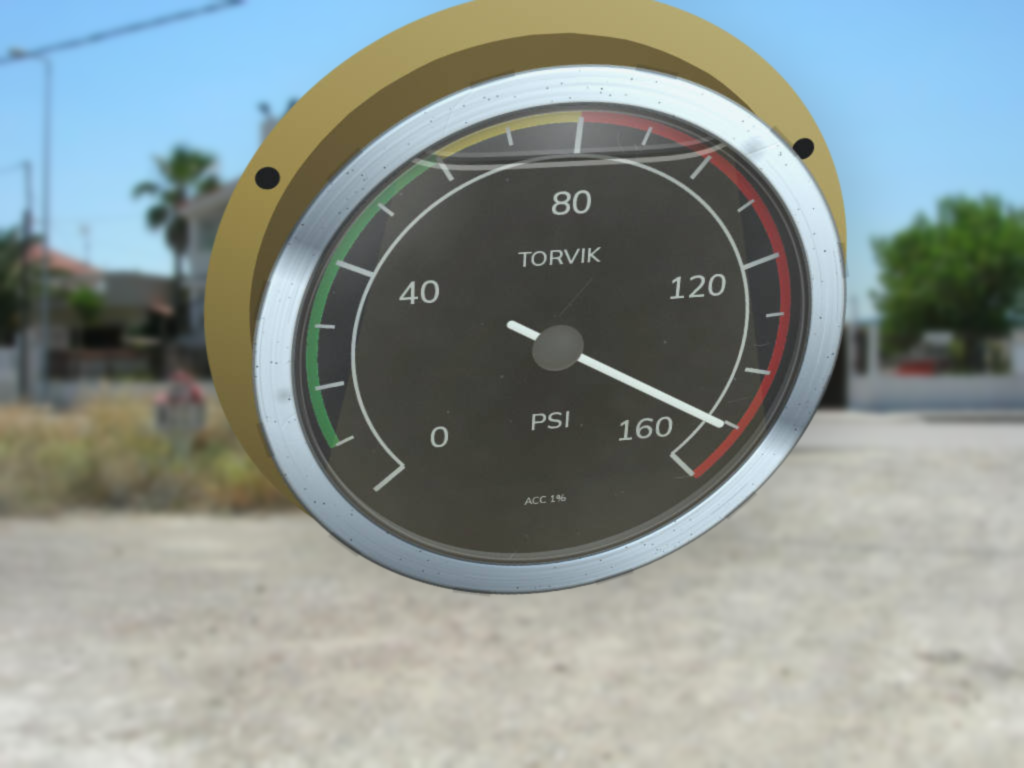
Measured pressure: 150 psi
